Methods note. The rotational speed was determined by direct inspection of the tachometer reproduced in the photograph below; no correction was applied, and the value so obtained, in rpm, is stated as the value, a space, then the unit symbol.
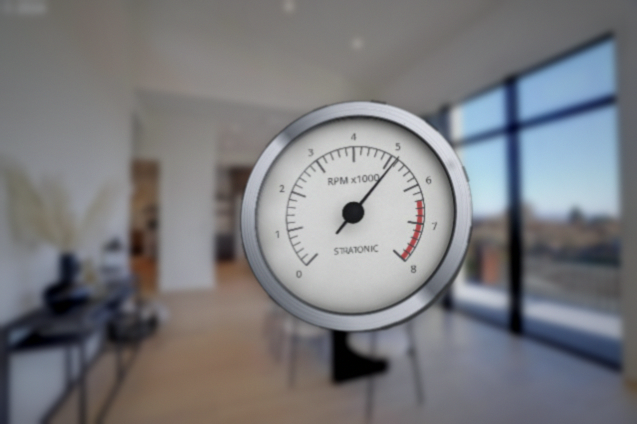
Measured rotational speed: 5200 rpm
